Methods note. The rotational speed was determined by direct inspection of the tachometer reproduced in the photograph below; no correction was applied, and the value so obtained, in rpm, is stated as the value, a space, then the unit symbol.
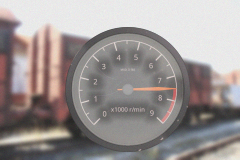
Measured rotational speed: 7500 rpm
